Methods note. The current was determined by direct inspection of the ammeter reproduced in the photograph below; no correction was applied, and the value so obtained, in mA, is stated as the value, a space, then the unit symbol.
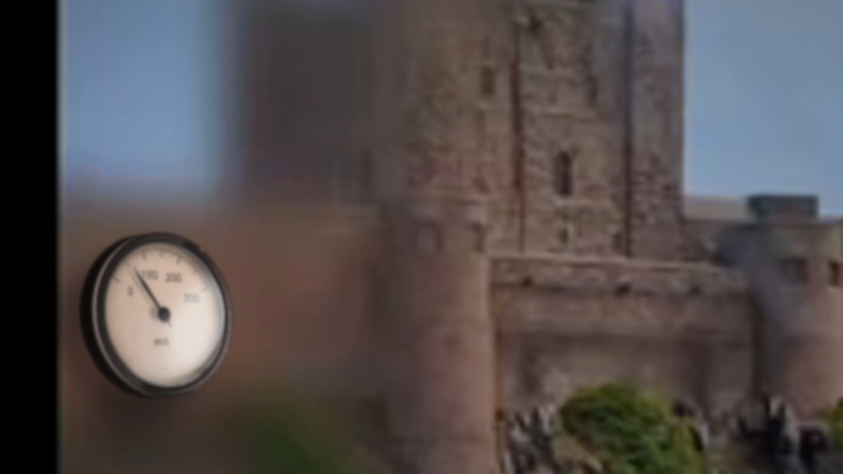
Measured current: 50 mA
